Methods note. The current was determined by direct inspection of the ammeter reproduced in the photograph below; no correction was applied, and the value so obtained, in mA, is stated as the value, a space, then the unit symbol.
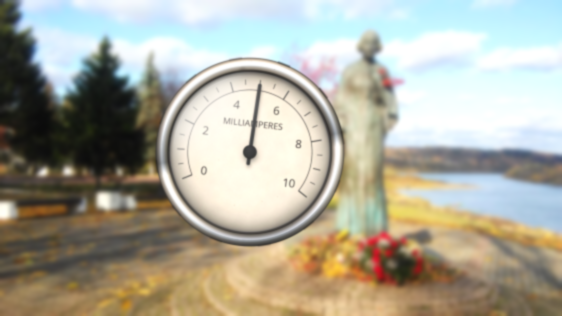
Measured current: 5 mA
